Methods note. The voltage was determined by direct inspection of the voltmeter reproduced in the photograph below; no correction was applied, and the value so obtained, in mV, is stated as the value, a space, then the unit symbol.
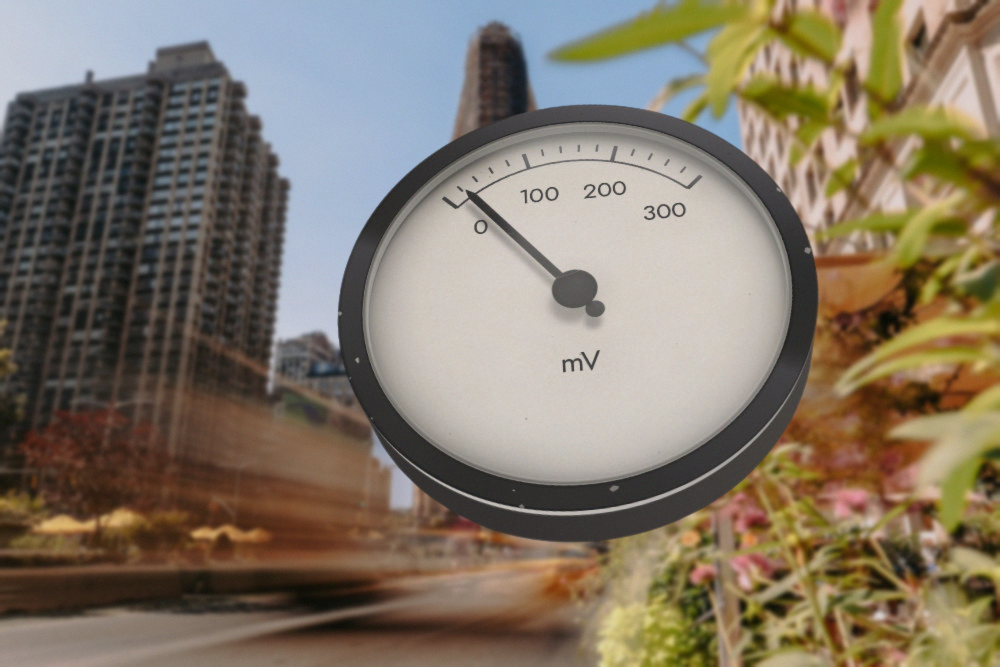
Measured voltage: 20 mV
